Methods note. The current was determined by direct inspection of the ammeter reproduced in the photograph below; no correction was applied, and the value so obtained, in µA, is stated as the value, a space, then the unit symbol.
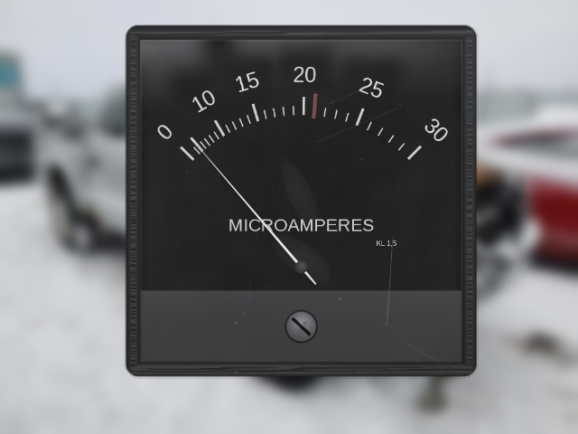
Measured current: 5 µA
